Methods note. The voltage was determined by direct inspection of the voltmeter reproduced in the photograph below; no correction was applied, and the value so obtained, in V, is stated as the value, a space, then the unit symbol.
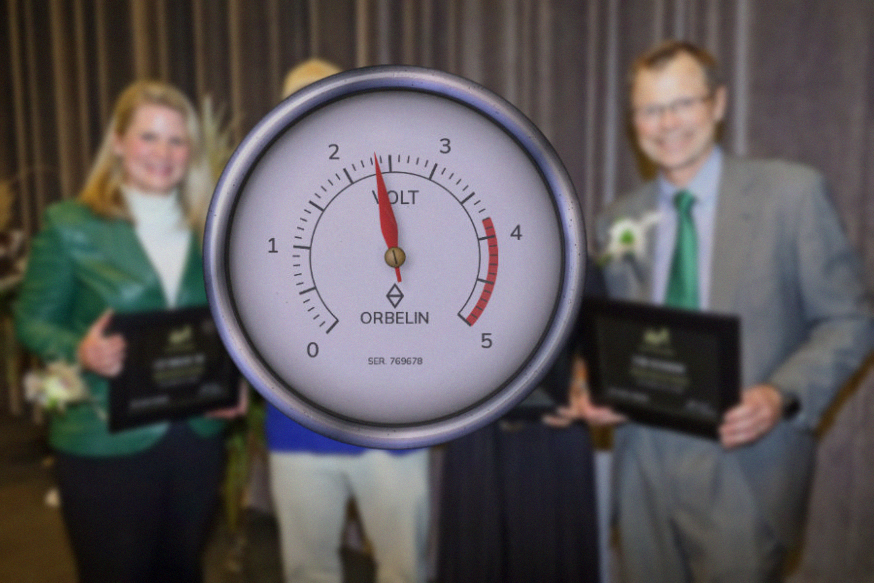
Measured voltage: 2.35 V
